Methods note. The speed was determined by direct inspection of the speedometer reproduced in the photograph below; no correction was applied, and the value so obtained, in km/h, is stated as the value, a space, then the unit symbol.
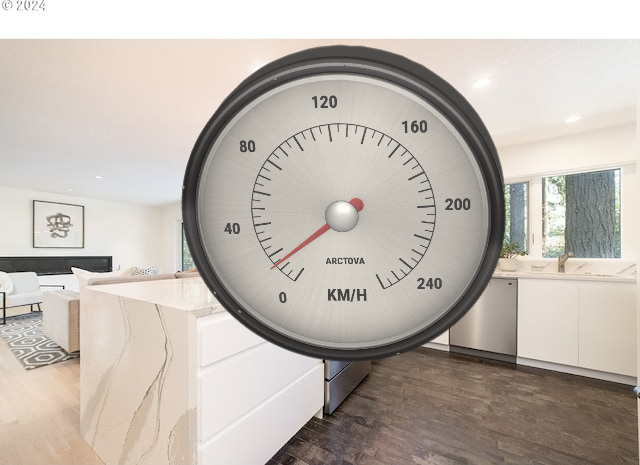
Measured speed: 15 km/h
